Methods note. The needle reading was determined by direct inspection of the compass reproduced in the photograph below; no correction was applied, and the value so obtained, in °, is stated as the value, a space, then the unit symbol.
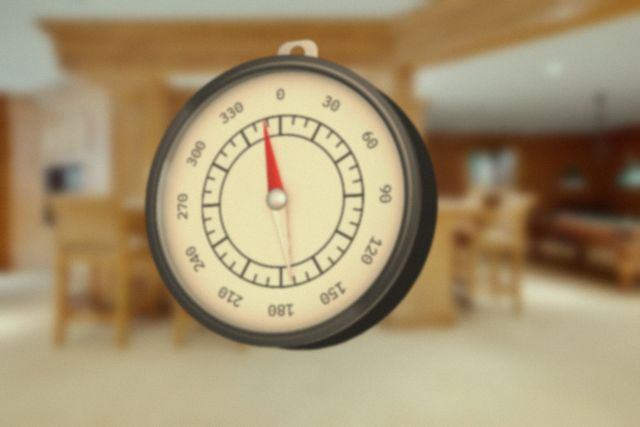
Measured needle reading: 350 °
